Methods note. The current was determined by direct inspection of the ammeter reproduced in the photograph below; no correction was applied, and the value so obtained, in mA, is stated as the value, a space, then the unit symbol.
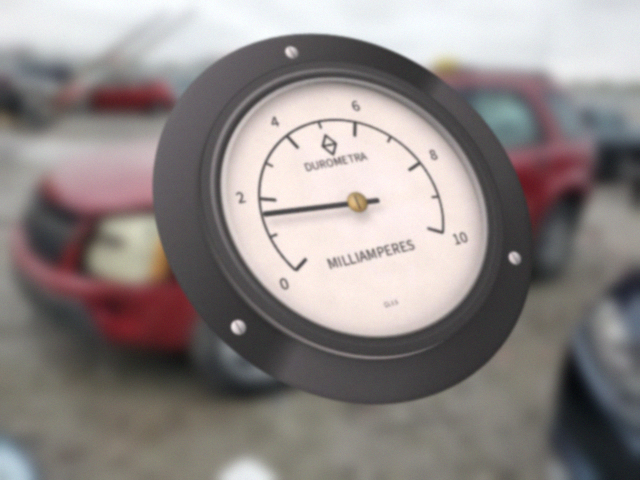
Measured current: 1.5 mA
